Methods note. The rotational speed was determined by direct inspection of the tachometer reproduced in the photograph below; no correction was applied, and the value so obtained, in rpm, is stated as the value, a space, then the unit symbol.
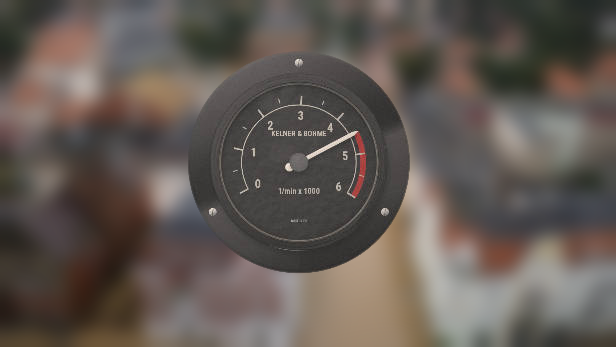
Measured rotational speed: 4500 rpm
